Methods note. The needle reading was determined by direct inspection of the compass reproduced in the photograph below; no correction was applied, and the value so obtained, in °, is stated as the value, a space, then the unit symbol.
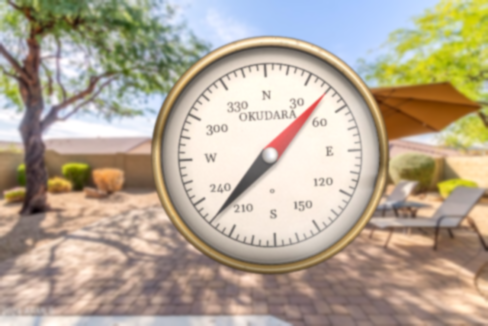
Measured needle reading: 45 °
